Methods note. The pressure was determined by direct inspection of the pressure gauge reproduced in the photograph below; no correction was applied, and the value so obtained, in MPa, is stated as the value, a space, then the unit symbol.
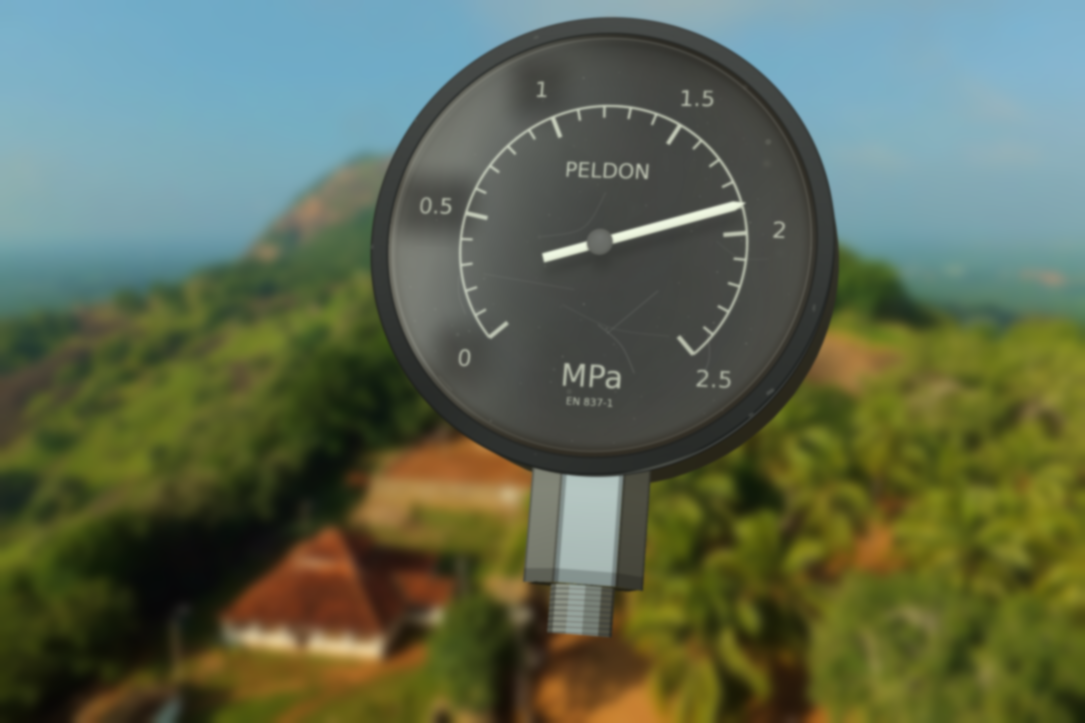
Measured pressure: 1.9 MPa
